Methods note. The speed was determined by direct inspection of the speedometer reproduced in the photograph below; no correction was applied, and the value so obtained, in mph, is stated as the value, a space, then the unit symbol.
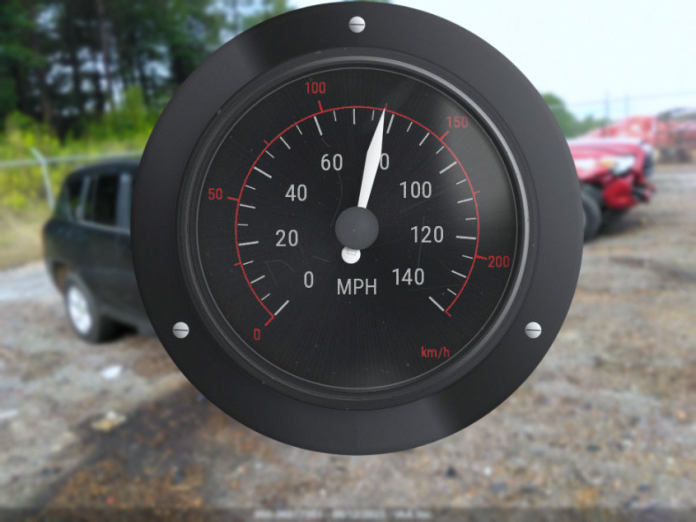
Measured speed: 77.5 mph
